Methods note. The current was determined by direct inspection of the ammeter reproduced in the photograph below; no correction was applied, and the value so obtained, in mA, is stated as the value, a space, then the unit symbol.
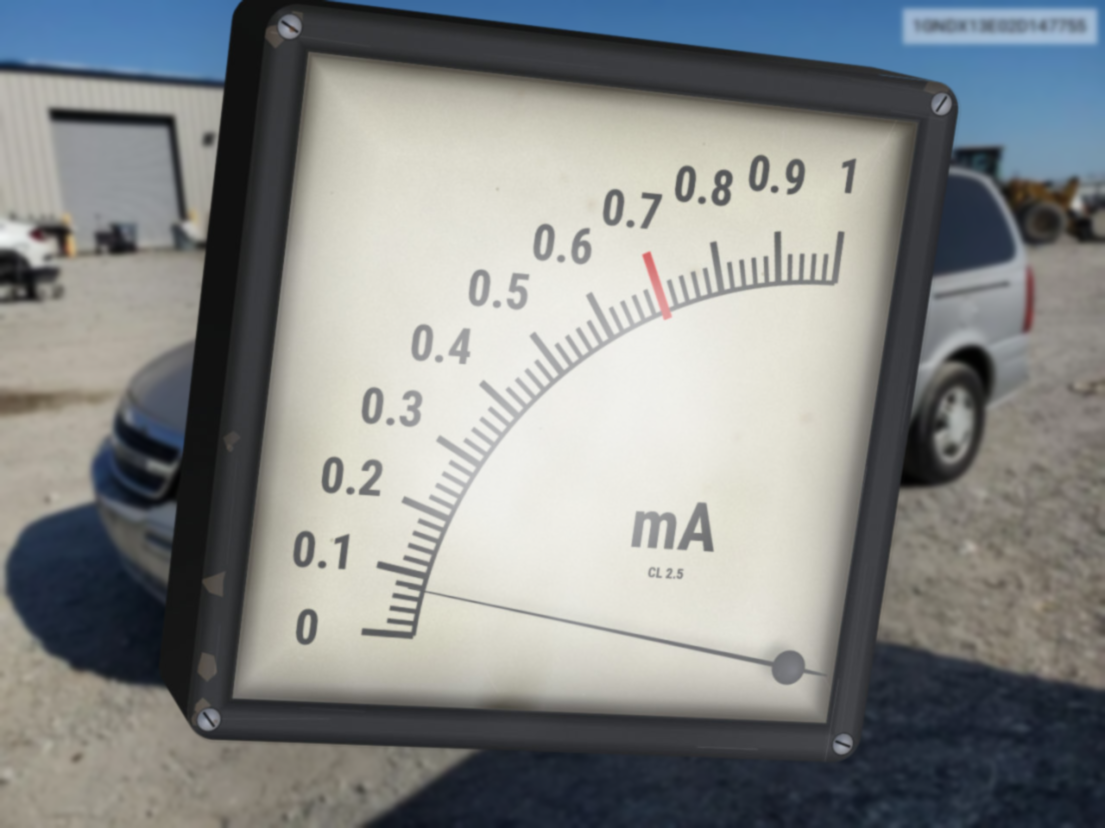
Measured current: 0.08 mA
